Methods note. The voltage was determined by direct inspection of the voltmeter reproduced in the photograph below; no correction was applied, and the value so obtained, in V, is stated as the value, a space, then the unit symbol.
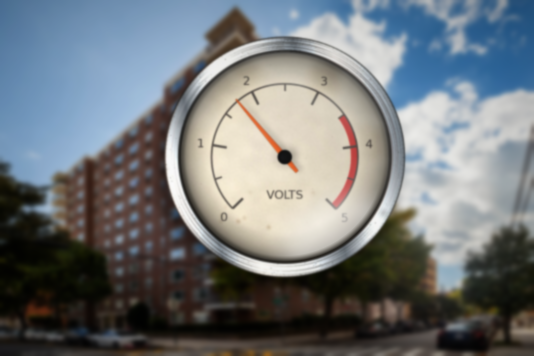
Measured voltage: 1.75 V
